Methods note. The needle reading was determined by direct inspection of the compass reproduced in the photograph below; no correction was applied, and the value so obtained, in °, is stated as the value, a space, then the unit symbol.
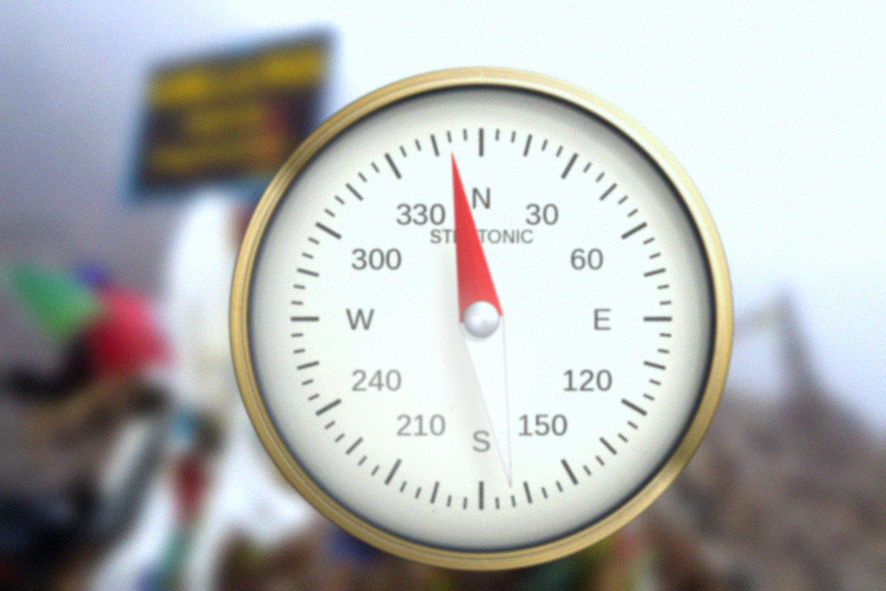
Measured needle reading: 350 °
